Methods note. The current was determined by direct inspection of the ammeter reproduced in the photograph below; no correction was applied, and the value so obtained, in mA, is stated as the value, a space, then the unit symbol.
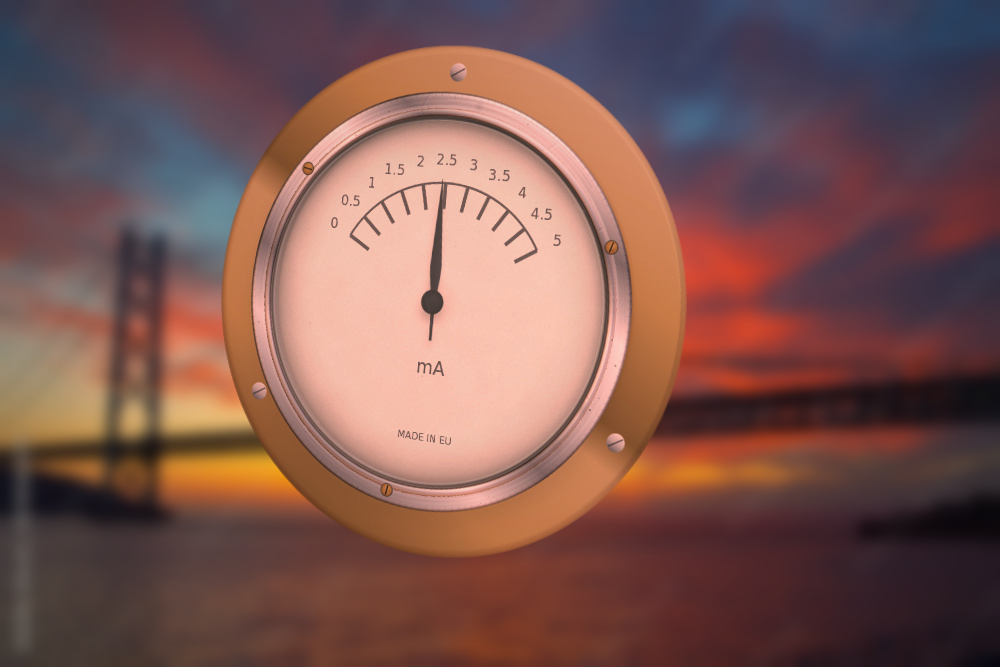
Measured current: 2.5 mA
